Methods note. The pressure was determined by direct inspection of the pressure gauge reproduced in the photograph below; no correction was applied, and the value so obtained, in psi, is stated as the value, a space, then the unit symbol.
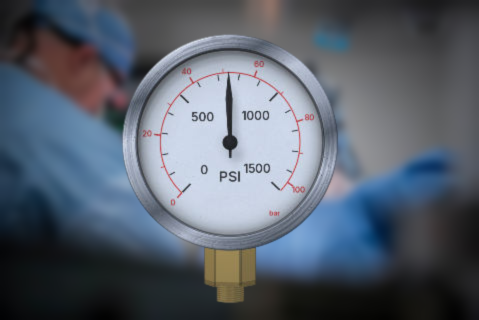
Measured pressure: 750 psi
